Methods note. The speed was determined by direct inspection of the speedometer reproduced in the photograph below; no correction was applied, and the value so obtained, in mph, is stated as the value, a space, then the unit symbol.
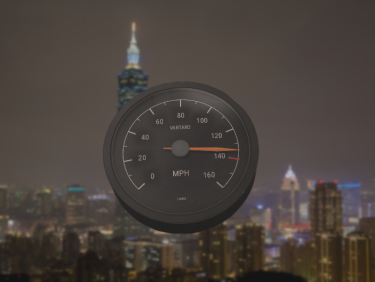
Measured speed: 135 mph
